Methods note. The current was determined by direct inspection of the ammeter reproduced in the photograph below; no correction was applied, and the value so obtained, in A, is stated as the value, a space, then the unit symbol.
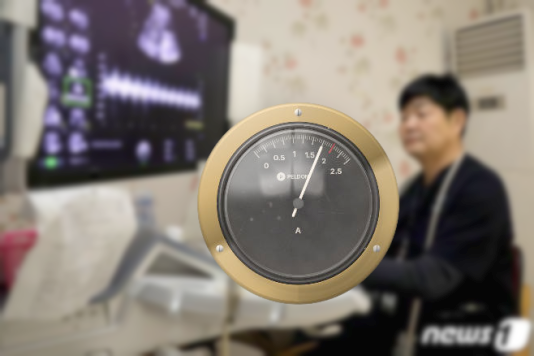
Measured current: 1.75 A
